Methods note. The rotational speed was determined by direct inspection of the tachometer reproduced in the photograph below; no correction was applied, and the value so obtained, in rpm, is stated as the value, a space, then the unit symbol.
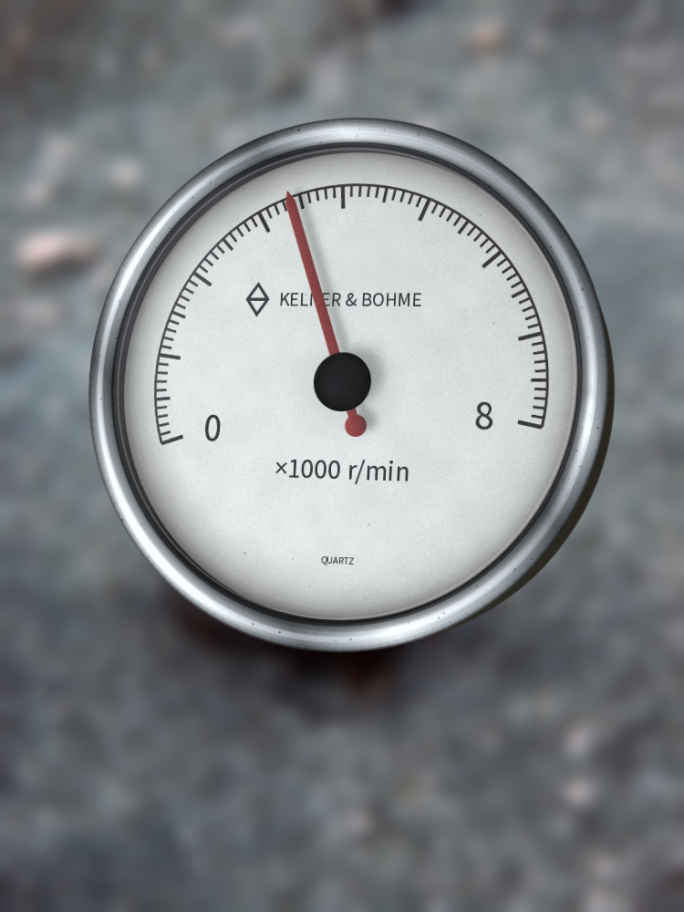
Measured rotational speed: 3400 rpm
